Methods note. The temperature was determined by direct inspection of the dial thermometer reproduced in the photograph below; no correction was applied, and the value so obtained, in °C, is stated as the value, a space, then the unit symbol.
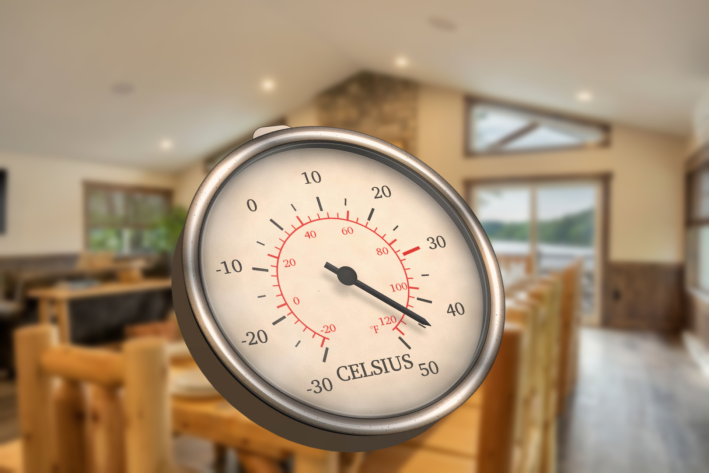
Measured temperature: 45 °C
